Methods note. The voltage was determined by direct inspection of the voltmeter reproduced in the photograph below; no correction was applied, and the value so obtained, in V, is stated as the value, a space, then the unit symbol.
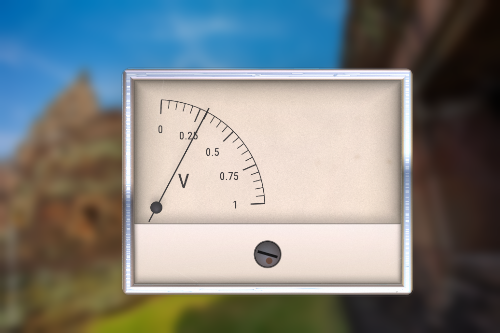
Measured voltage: 0.3 V
